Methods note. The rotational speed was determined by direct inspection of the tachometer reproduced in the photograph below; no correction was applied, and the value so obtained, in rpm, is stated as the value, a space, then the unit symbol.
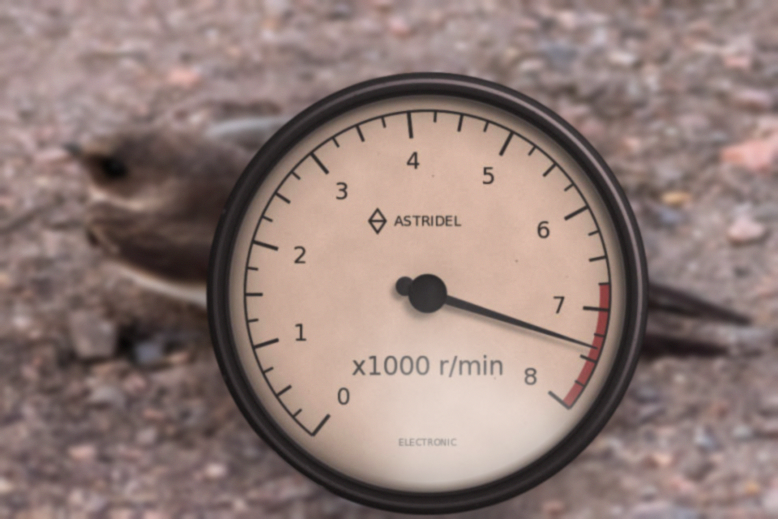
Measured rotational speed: 7375 rpm
